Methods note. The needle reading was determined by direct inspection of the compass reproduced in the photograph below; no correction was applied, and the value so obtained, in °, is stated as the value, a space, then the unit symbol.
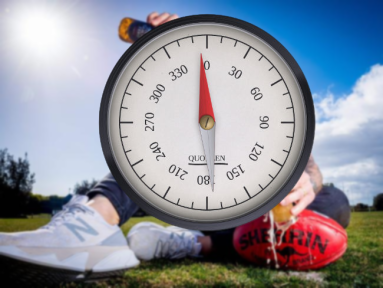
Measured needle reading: 355 °
